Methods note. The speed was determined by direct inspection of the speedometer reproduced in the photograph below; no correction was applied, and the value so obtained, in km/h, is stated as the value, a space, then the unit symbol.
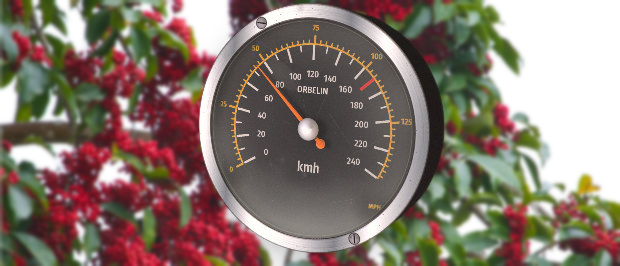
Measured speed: 75 km/h
